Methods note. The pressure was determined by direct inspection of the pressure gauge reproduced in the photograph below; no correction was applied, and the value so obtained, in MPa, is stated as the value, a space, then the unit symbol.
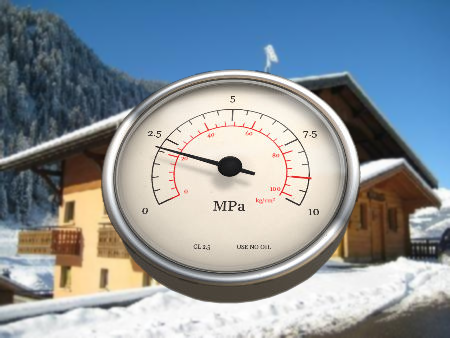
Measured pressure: 2 MPa
